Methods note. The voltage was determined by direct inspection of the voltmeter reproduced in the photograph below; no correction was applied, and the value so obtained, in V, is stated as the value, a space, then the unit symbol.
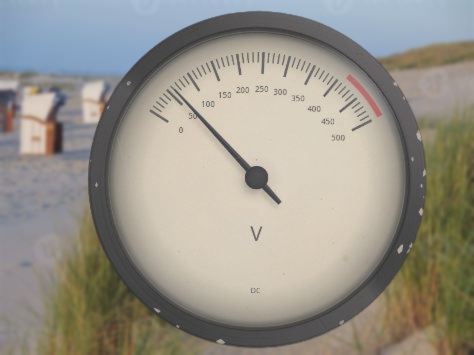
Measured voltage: 60 V
